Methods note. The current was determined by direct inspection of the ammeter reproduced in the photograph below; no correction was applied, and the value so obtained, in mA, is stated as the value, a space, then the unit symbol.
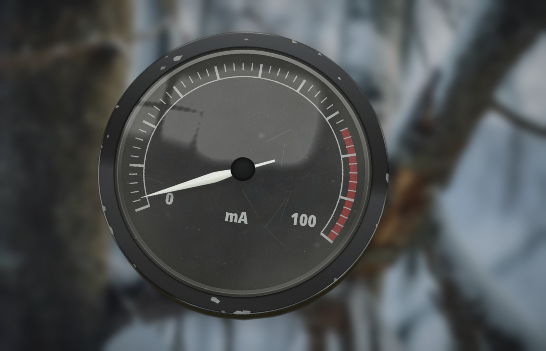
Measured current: 2 mA
